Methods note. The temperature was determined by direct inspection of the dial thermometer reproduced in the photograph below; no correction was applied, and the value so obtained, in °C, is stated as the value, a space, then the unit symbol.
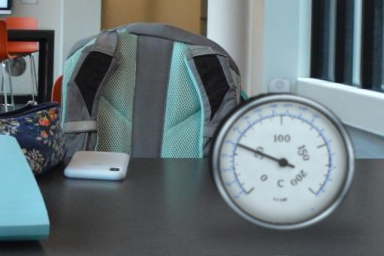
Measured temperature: 50 °C
